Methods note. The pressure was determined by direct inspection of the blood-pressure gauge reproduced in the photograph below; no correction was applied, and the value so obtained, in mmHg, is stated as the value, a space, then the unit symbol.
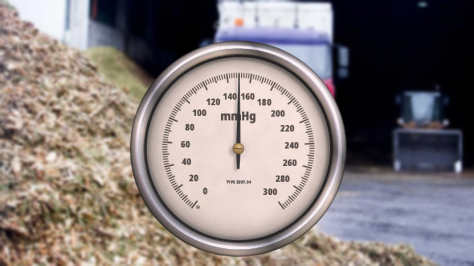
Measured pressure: 150 mmHg
